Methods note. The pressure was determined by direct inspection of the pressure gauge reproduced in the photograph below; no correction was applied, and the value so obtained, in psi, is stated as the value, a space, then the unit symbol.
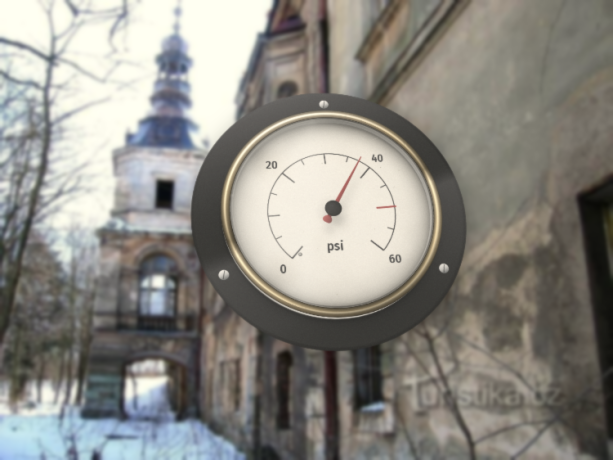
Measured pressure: 37.5 psi
